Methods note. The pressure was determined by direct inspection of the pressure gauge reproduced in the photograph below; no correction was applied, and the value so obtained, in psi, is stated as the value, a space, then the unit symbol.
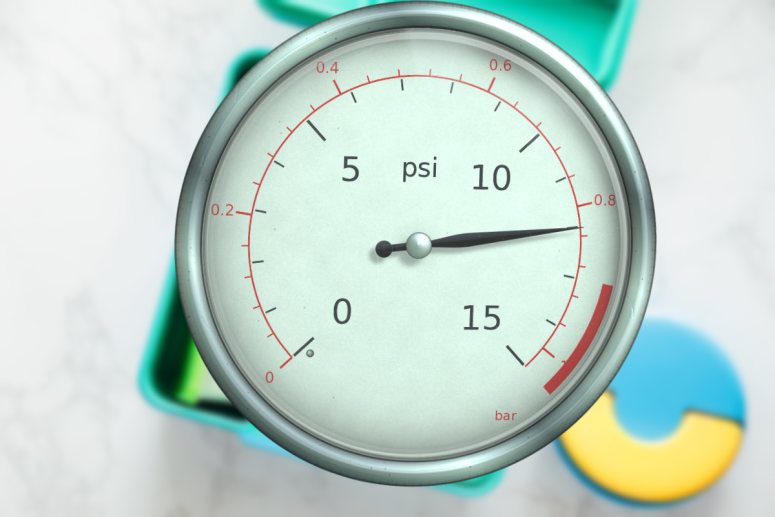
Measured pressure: 12 psi
